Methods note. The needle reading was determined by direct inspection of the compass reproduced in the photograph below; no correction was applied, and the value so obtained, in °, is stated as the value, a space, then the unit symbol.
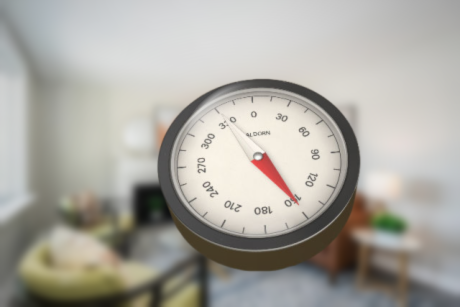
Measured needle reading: 150 °
